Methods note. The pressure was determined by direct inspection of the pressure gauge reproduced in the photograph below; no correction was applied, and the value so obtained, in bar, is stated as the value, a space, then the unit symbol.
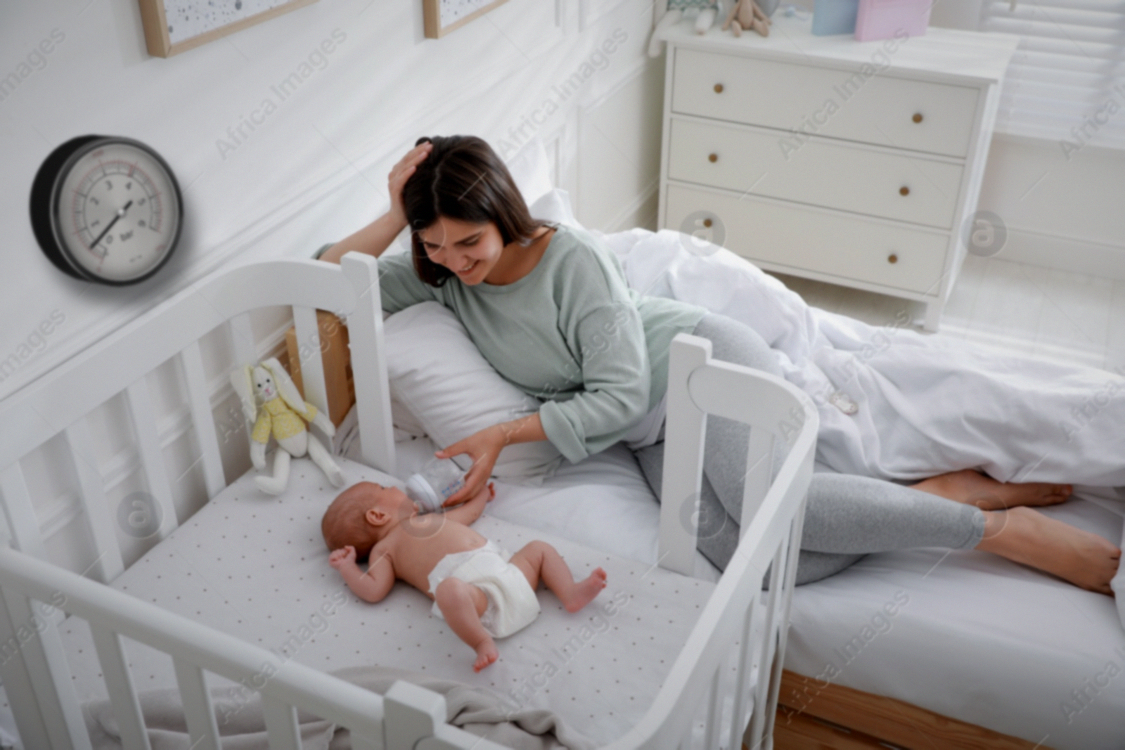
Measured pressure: 0.5 bar
